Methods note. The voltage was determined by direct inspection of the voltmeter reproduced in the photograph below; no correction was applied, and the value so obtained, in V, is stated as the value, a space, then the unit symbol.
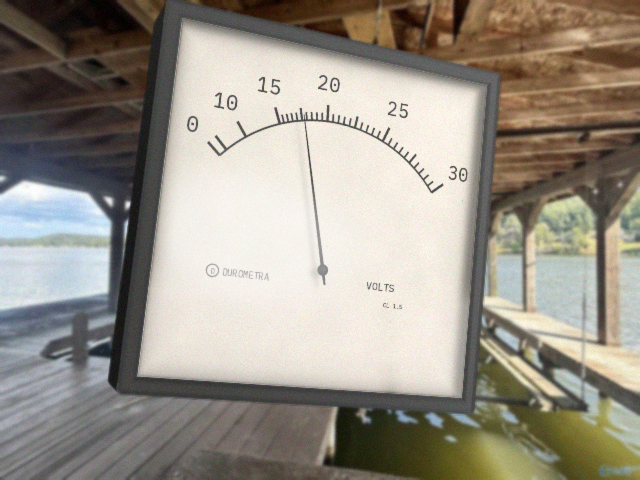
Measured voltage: 17.5 V
